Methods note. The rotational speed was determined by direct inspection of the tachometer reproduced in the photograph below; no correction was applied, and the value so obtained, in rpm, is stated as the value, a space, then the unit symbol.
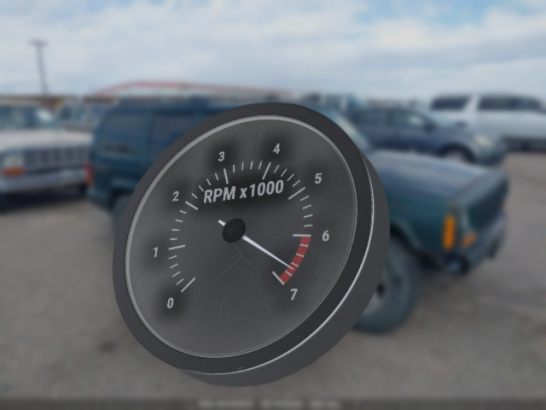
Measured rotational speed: 6700 rpm
